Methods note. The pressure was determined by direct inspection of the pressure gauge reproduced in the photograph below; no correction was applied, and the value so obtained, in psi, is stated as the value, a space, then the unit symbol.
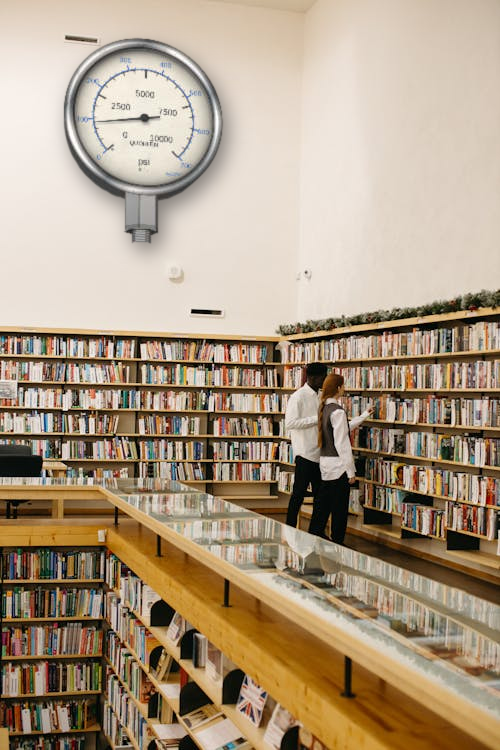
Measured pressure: 1250 psi
